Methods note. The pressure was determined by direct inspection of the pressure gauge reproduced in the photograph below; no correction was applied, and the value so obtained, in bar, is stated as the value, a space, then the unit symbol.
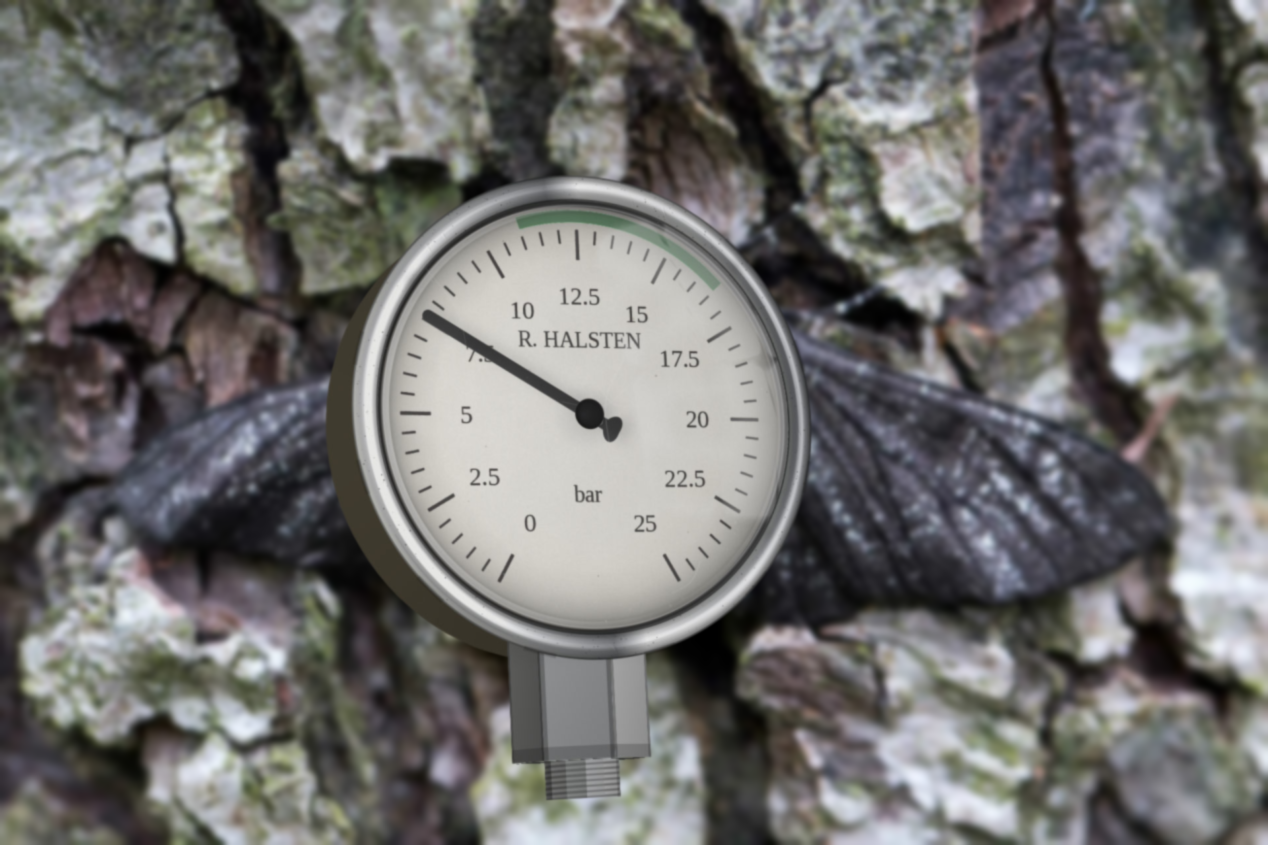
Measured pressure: 7.5 bar
